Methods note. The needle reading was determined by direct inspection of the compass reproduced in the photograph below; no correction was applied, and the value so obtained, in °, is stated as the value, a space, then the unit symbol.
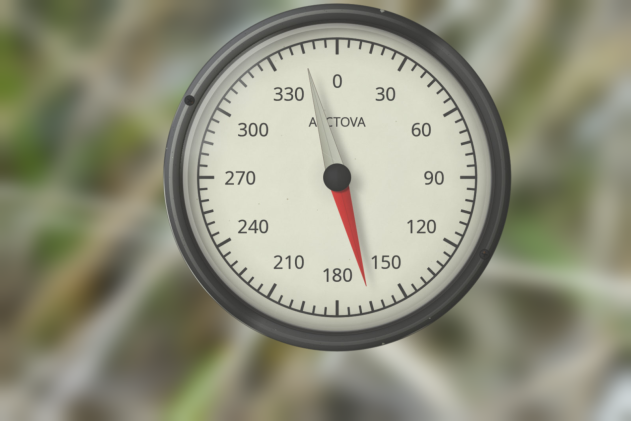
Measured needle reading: 165 °
